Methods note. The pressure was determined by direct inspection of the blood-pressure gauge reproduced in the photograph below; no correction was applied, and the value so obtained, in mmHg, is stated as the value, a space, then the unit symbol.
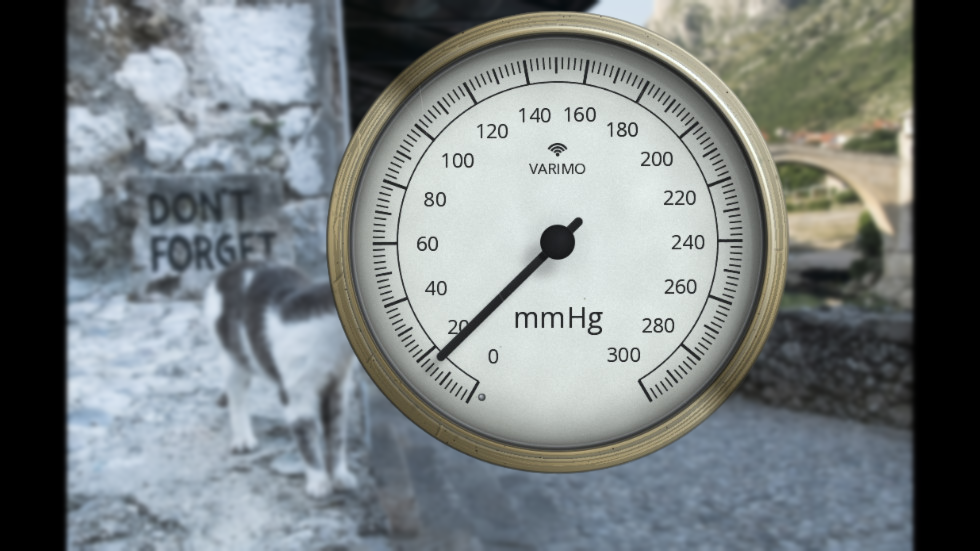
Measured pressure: 16 mmHg
